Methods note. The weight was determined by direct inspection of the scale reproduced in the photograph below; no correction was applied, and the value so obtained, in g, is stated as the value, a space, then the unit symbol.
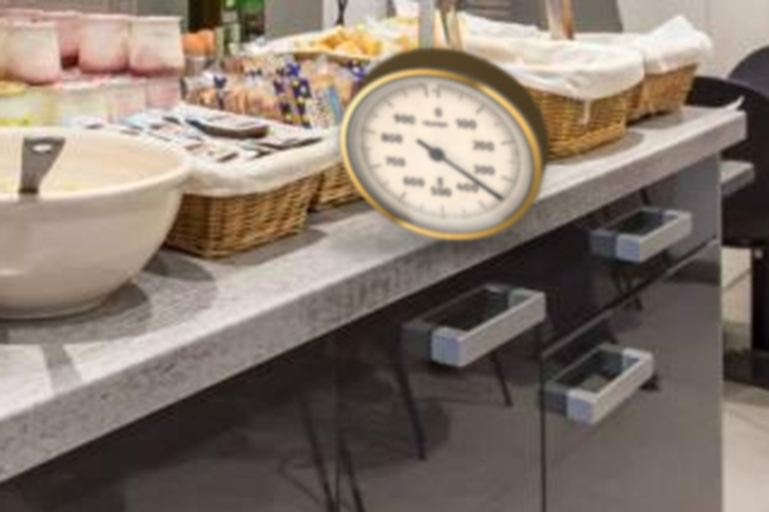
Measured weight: 350 g
